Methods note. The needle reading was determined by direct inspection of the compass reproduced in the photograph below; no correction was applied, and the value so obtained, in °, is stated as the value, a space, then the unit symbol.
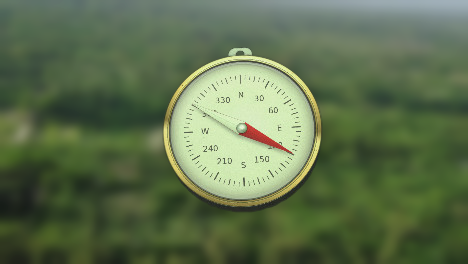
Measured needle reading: 120 °
